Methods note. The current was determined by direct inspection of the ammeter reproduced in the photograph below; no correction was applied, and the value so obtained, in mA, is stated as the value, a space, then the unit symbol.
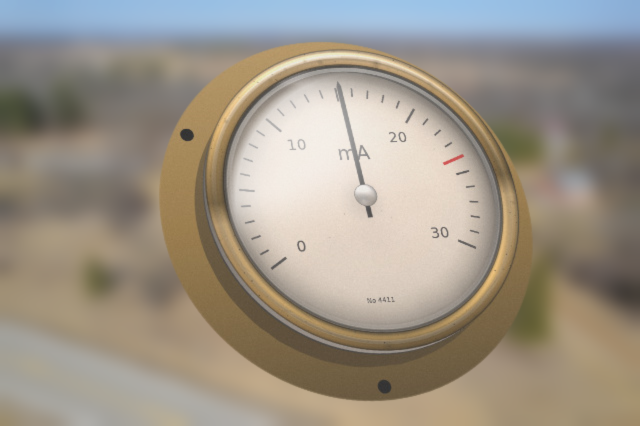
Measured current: 15 mA
